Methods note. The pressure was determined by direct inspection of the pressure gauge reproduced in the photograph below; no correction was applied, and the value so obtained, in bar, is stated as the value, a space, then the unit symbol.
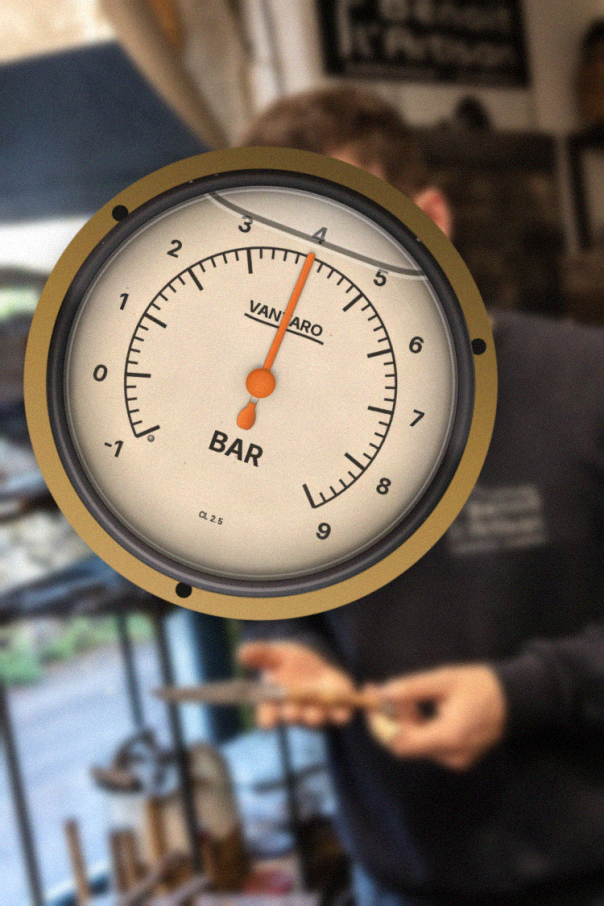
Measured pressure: 4 bar
